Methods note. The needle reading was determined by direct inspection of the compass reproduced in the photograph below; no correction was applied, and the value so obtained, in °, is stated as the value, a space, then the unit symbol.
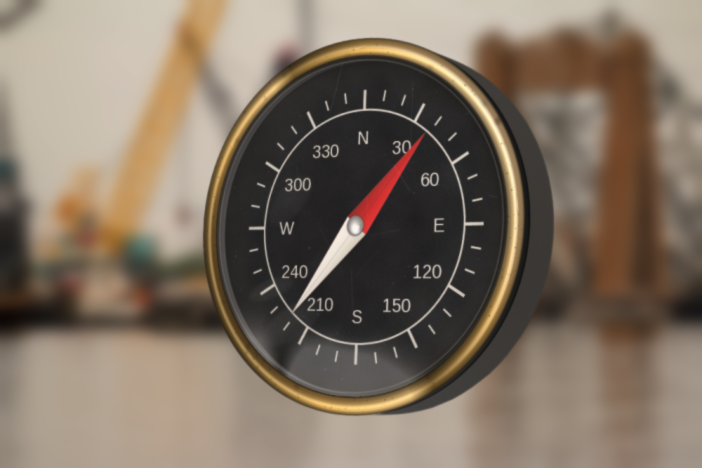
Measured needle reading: 40 °
